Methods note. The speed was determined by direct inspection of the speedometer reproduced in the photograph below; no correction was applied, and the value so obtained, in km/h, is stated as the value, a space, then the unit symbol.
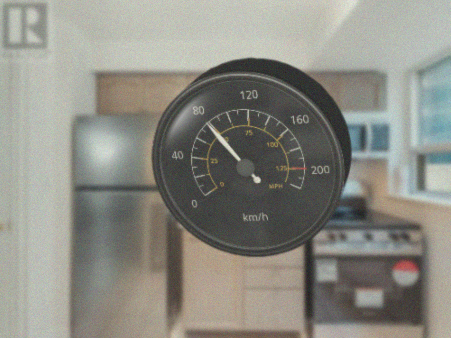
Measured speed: 80 km/h
